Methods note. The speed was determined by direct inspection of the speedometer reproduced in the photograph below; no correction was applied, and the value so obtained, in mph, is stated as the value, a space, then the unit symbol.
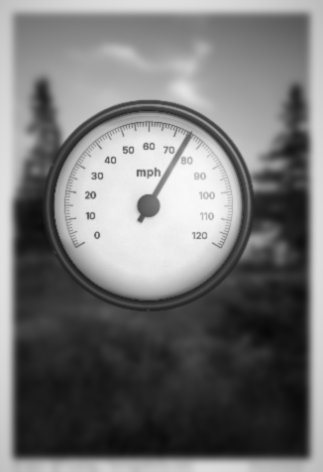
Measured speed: 75 mph
